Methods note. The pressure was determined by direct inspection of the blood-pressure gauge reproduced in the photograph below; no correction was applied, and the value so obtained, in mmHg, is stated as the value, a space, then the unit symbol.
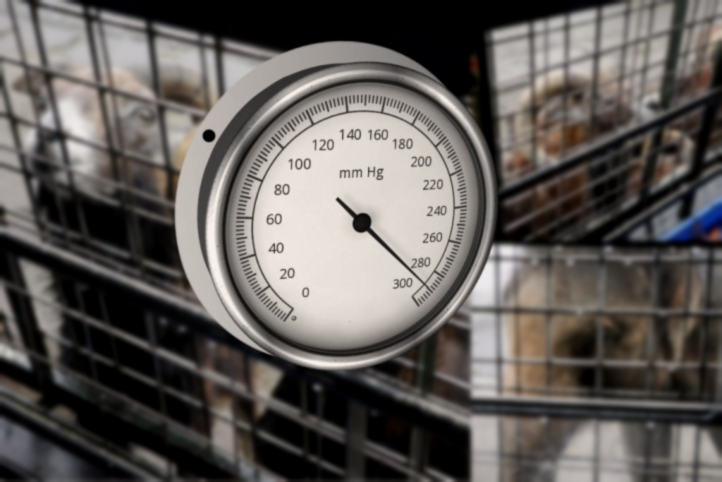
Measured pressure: 290 mmHg
